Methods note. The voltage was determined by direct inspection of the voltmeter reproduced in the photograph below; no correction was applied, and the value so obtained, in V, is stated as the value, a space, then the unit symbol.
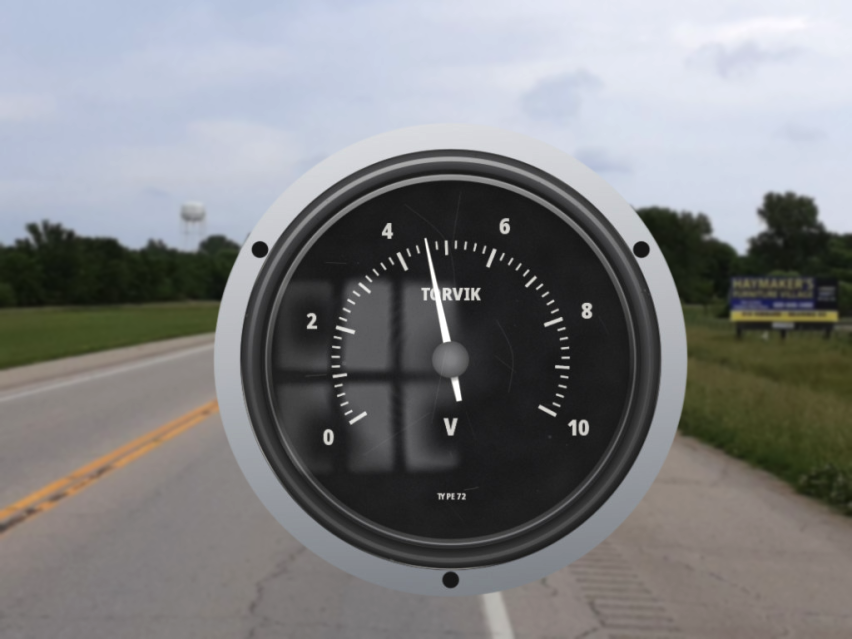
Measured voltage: 4.6 V
